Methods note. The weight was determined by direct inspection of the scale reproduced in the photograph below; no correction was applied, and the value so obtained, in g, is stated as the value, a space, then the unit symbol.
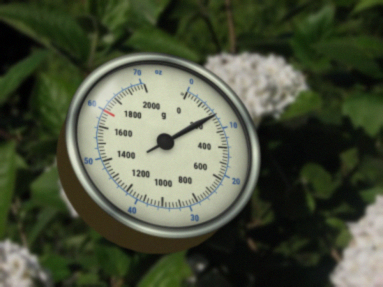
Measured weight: 200 g
